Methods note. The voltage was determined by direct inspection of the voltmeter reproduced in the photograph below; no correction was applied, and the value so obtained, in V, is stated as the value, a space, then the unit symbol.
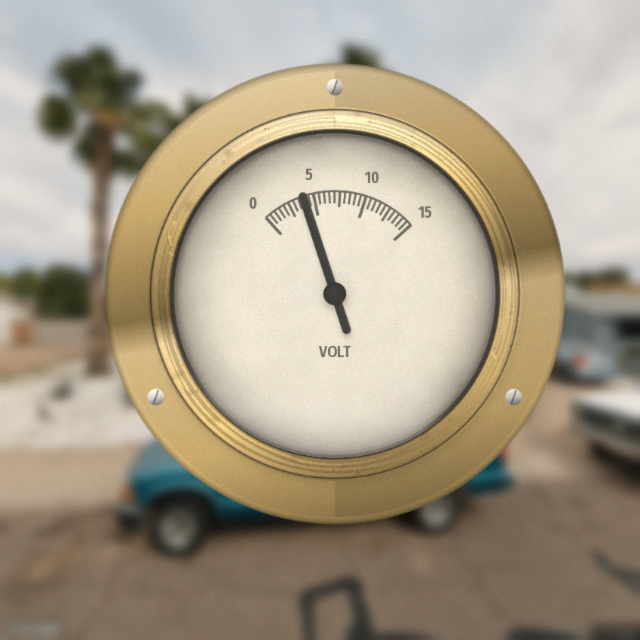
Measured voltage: 4 V
